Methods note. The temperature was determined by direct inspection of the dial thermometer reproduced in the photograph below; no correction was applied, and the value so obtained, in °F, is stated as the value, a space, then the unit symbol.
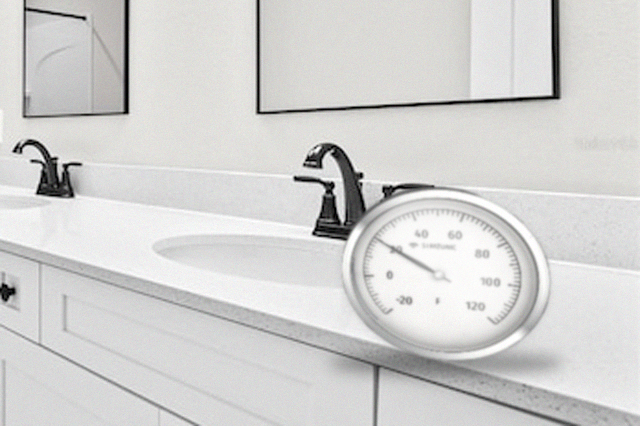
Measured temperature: 20 °F
